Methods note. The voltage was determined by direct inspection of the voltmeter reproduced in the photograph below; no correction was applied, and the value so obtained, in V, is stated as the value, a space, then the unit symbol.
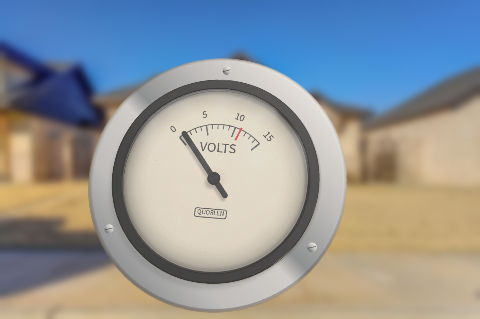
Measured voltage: 1 V
